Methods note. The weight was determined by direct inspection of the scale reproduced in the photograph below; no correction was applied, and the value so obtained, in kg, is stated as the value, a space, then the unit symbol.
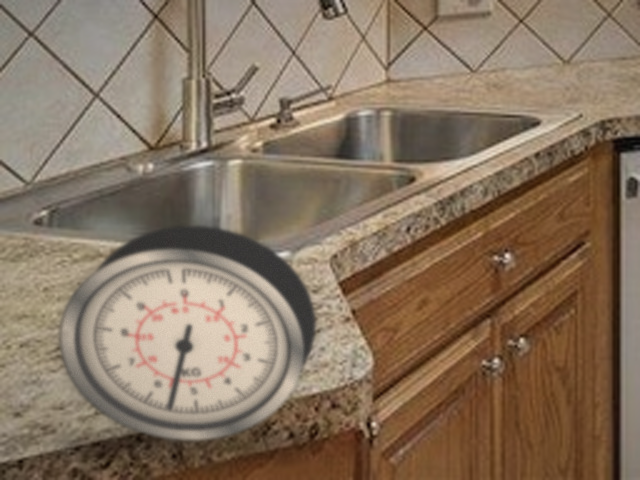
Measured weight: 5.5 kg
